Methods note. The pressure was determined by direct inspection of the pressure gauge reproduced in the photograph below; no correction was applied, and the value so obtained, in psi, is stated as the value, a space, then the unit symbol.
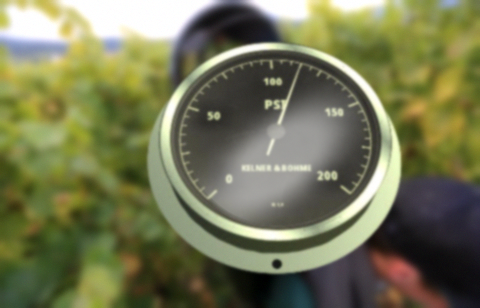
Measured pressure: 115 psi
